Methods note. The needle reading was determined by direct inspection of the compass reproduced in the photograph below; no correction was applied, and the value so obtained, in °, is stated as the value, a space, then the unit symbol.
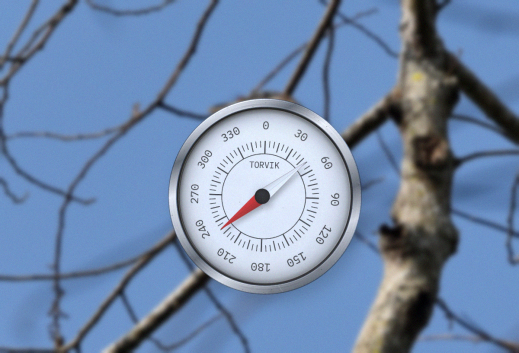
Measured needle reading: 230 °
